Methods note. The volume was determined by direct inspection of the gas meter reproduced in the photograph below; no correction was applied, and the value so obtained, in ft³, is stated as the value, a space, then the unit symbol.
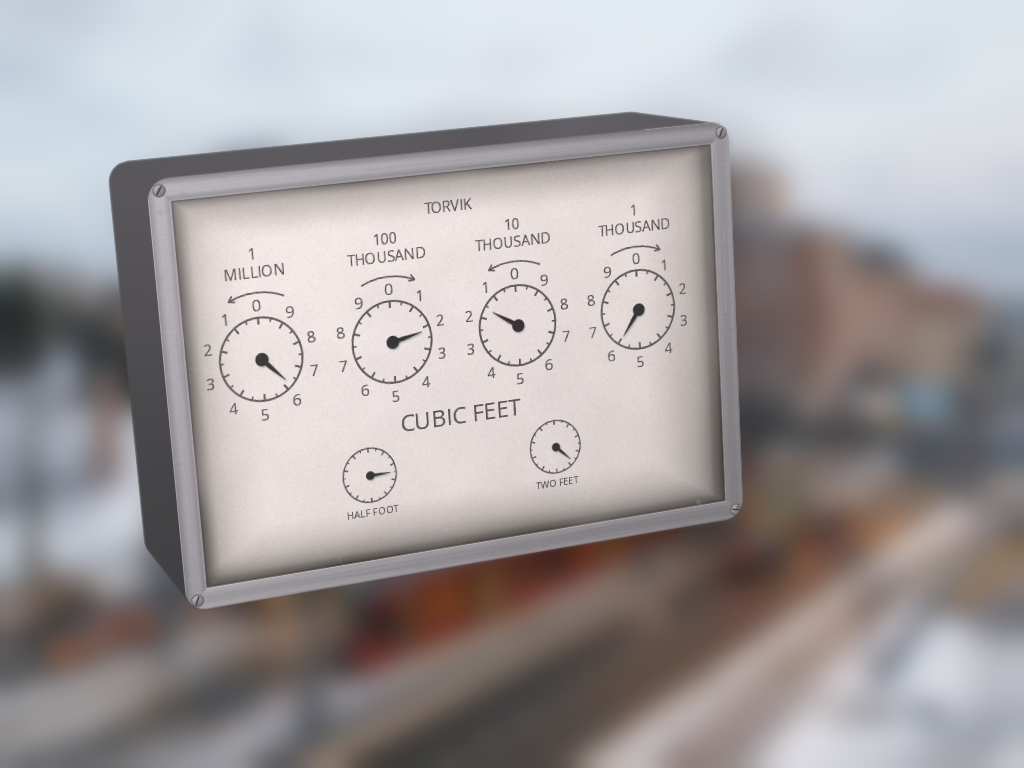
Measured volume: 621600 ft³
